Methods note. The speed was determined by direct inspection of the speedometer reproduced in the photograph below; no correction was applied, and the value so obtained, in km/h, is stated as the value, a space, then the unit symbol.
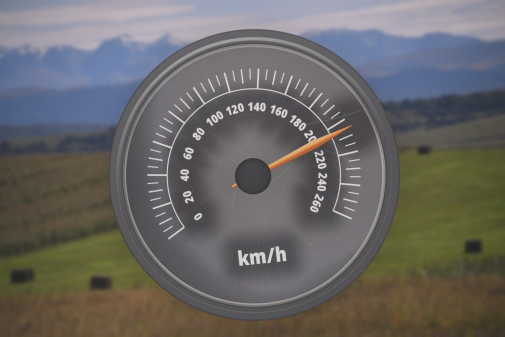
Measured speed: 205 km/h
